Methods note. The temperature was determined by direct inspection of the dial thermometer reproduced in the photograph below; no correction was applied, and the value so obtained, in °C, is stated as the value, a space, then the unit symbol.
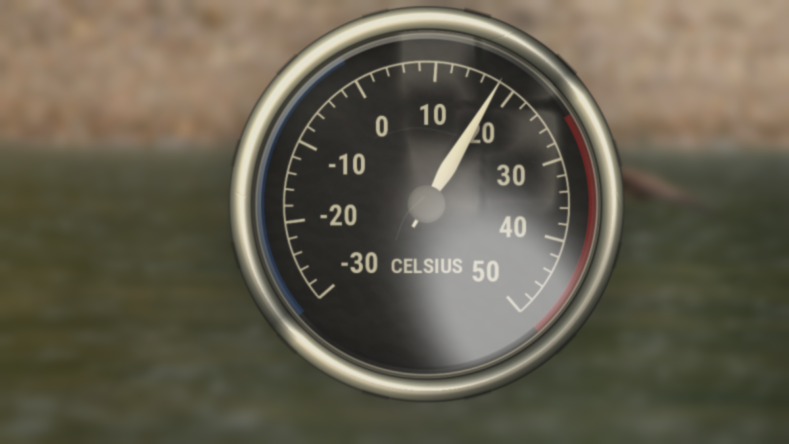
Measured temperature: 18 °C
